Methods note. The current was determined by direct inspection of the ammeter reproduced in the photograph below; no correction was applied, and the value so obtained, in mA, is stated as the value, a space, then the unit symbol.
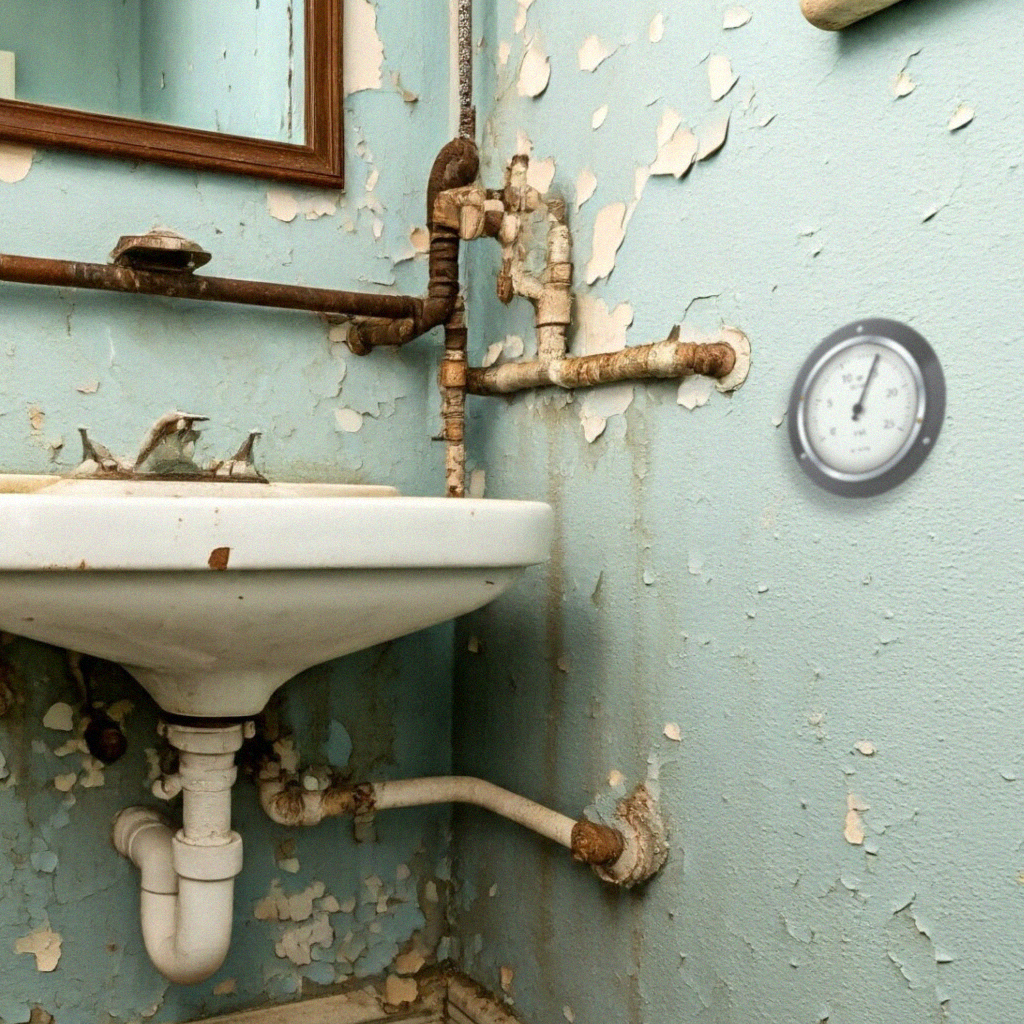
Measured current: 15 mA
